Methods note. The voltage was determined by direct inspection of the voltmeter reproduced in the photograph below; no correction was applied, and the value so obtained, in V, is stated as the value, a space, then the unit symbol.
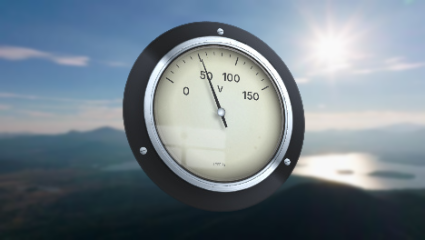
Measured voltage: 50 V
